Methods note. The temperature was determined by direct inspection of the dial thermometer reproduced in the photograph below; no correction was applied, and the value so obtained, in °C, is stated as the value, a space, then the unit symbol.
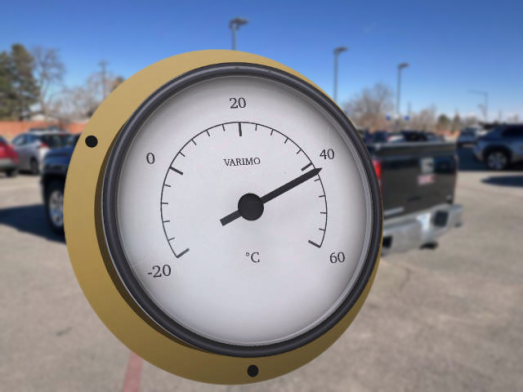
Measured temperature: 42 °C
